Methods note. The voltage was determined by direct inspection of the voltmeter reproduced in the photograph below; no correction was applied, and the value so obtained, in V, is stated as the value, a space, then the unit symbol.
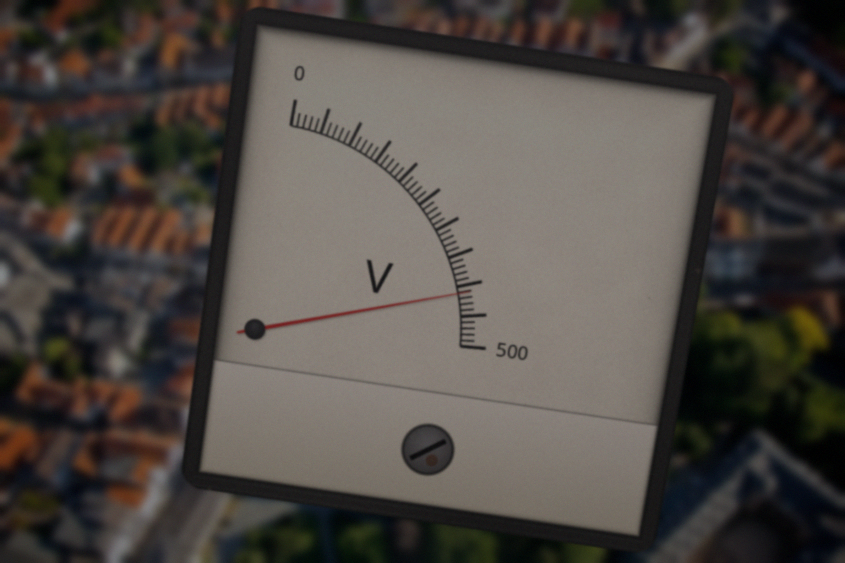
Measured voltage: 410 V
